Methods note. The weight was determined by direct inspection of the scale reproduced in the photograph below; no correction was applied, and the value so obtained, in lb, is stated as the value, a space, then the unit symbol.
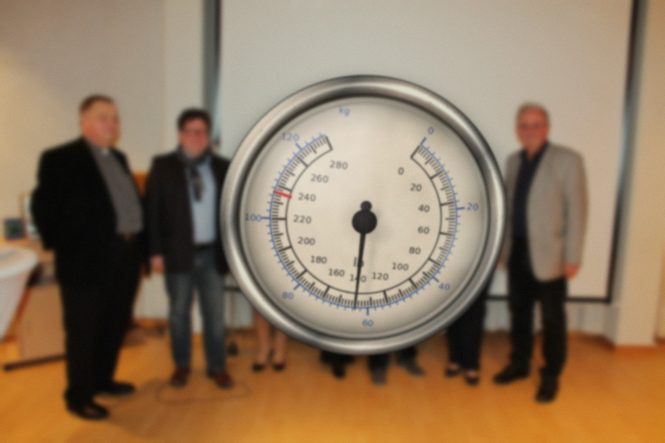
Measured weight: 140 lb
